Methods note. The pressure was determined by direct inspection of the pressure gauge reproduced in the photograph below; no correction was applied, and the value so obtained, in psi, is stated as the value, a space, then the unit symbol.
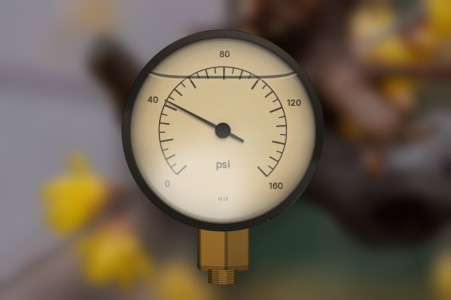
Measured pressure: 42.5 psi
